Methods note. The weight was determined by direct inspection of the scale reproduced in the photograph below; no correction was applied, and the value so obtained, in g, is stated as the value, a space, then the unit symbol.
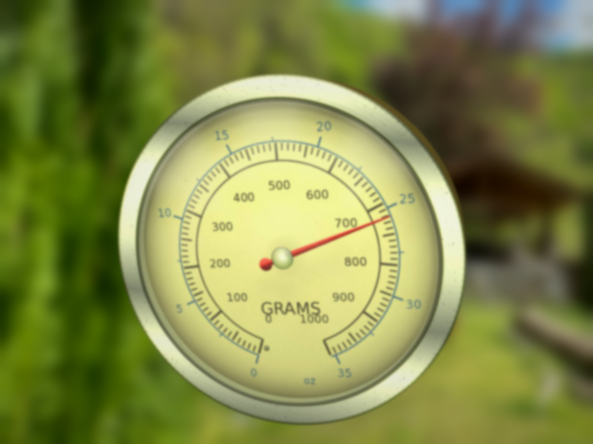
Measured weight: 720 g
